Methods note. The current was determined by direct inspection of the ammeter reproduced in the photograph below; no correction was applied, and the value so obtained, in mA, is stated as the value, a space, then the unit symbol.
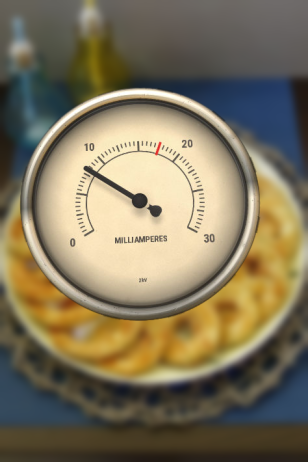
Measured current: 8 mA
